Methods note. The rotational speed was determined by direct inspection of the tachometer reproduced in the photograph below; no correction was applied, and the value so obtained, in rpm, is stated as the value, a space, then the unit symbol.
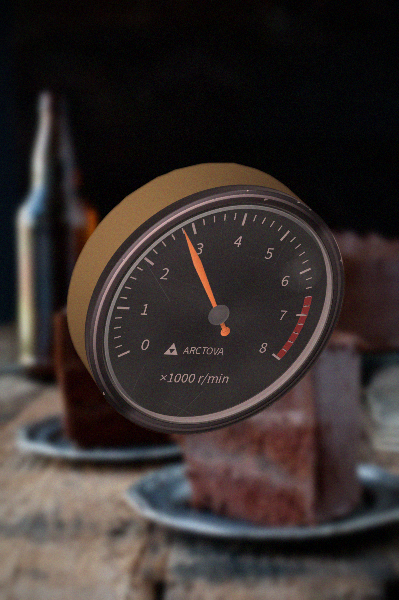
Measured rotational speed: 2800 rpm
